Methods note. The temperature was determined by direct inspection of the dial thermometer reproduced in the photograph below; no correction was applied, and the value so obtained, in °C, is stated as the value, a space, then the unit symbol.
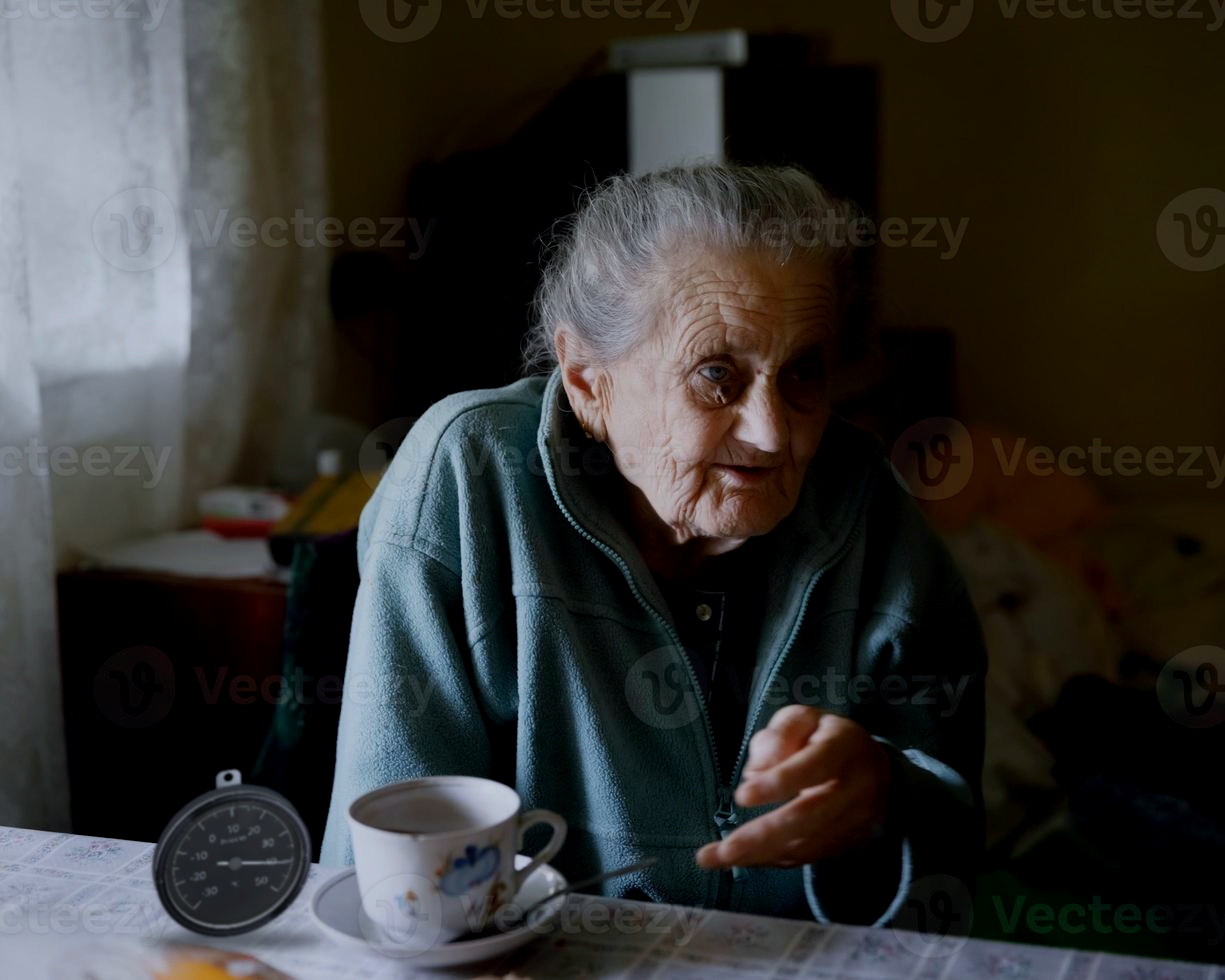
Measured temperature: 40 °C
